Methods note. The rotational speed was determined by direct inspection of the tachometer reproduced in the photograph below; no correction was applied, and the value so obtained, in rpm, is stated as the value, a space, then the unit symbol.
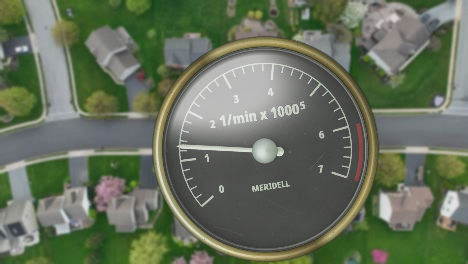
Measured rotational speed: 1300 rpm
